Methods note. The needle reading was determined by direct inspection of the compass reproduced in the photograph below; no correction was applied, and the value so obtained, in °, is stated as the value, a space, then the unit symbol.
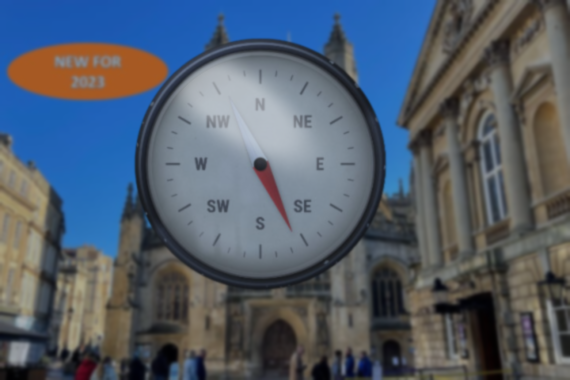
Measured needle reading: 155 °
